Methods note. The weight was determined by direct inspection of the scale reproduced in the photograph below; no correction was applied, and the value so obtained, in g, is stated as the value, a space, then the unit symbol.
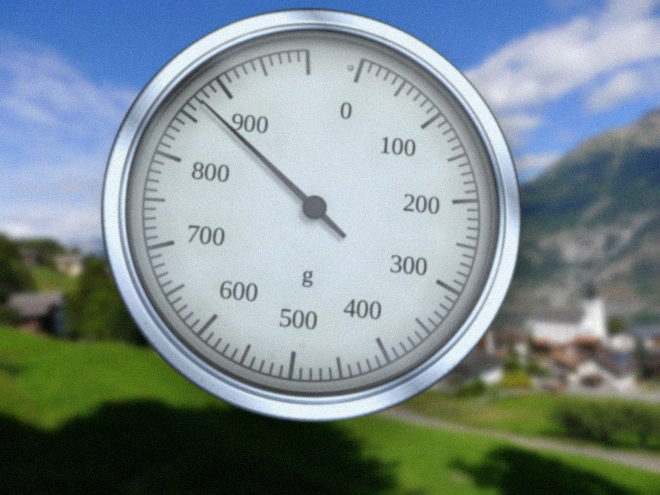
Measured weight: 870 g
